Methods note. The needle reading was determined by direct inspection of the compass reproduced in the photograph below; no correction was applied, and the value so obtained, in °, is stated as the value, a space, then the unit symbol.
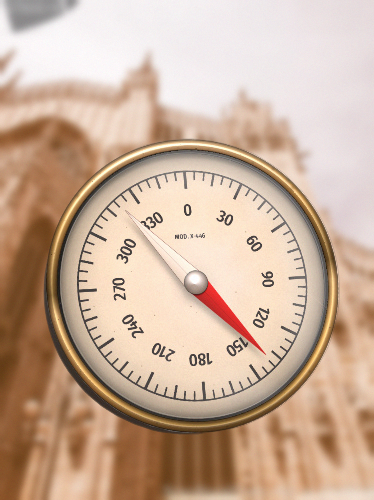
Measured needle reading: 140 °
